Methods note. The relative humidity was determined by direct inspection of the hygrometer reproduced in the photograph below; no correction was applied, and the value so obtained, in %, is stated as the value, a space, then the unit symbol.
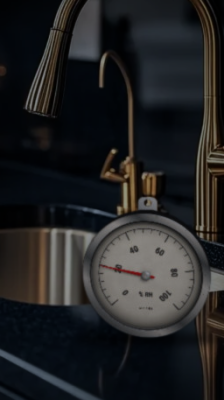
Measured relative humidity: 20 %
